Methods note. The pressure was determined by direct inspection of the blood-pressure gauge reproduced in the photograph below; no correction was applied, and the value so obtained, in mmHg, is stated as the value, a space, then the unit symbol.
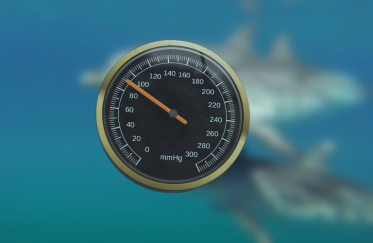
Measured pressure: 90 mmHg
